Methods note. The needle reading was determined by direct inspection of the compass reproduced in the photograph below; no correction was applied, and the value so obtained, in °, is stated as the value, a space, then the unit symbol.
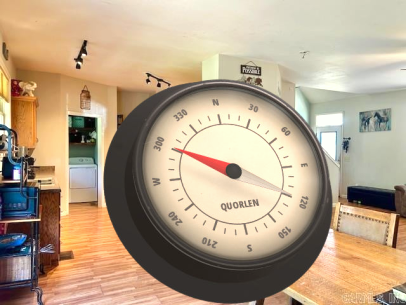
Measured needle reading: 300 °
